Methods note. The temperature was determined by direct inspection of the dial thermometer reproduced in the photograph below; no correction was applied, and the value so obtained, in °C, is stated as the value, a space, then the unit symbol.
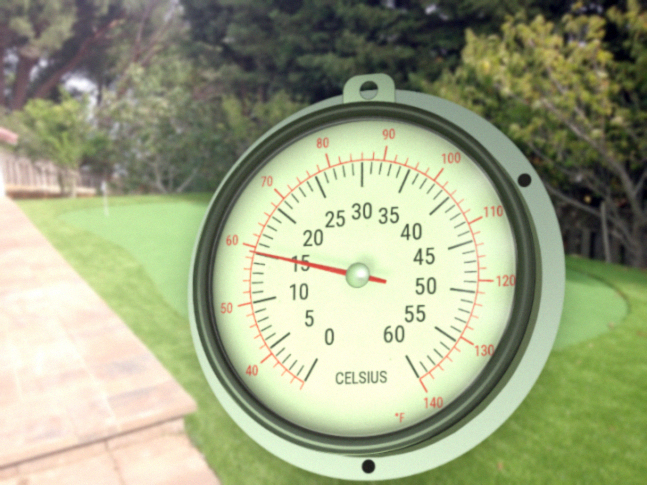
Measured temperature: 15 °C
